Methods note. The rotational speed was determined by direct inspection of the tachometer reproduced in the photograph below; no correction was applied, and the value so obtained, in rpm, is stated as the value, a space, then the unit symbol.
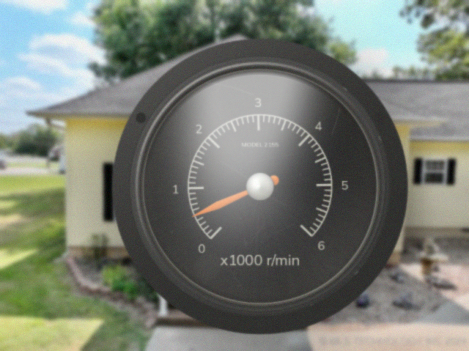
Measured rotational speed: 500 rpm
